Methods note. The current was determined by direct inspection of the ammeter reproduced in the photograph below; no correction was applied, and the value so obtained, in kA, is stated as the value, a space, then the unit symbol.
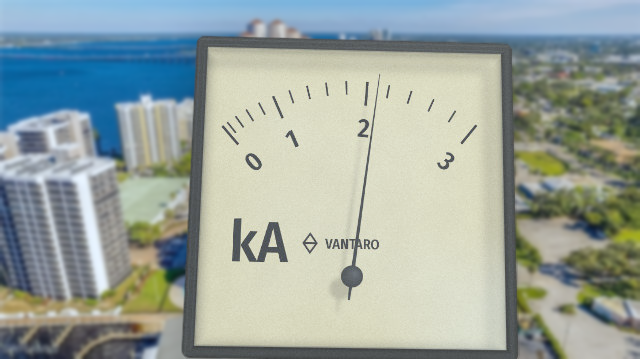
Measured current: 2.1 kA
